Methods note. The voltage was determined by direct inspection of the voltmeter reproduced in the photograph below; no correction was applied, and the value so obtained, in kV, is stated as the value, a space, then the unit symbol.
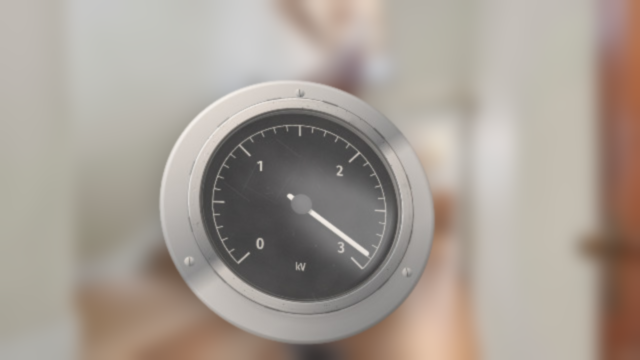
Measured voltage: 2.9 kV
